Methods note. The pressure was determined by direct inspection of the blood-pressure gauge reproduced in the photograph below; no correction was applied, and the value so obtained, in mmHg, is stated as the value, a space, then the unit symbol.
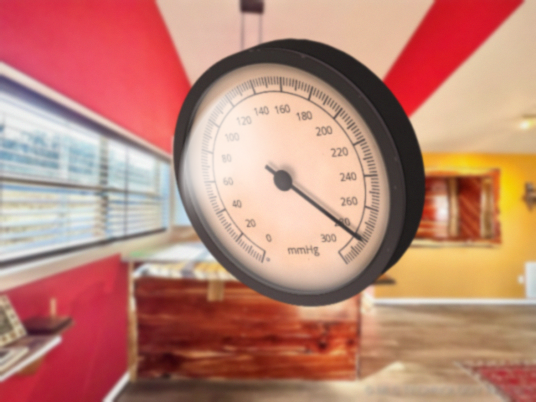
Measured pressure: 280 mmHg
